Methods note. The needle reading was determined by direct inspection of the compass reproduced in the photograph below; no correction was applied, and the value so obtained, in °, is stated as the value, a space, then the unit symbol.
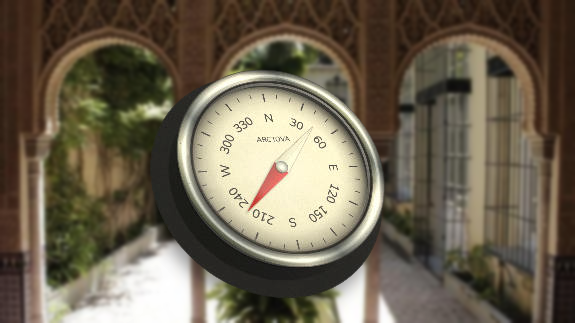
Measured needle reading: 225 °
